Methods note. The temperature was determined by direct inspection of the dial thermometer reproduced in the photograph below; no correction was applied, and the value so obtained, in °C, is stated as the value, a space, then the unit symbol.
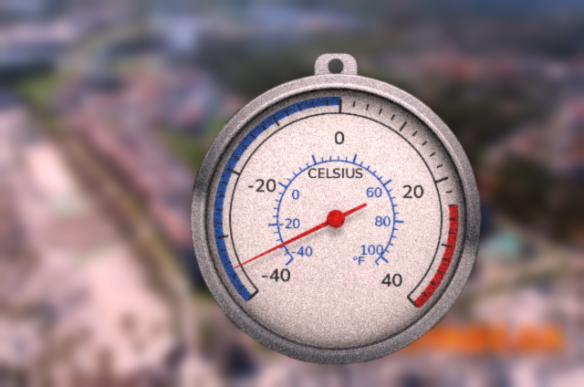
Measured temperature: -35 °C
